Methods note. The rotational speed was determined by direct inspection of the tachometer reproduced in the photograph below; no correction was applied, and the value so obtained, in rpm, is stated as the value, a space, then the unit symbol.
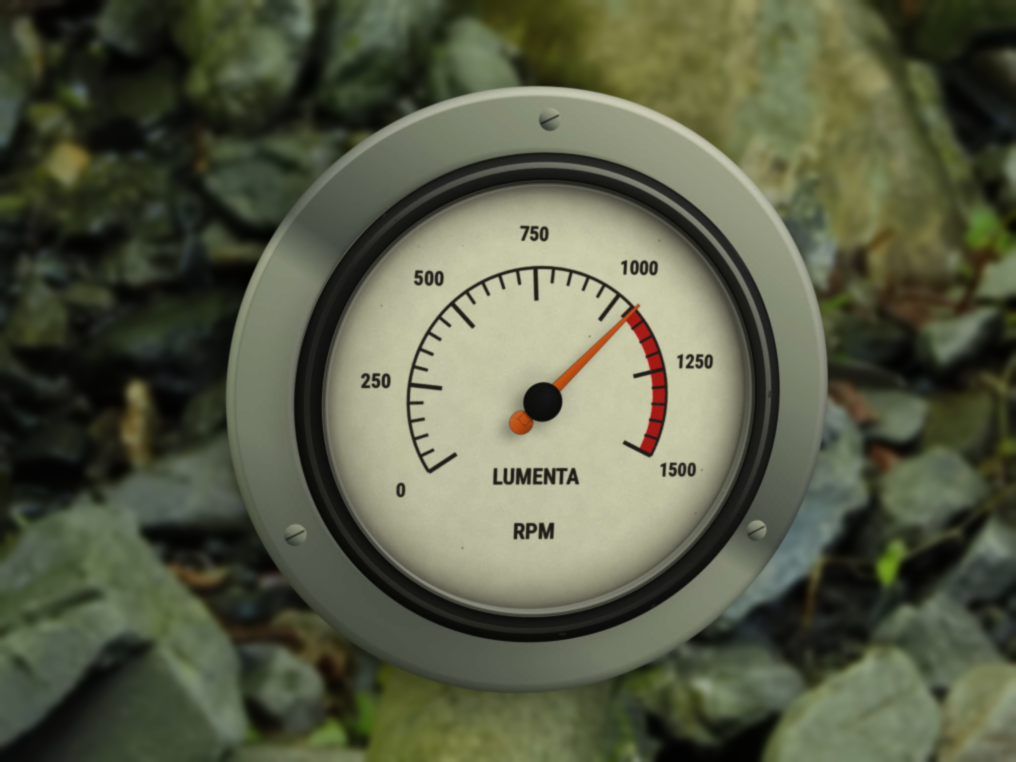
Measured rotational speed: 1050 rpm
